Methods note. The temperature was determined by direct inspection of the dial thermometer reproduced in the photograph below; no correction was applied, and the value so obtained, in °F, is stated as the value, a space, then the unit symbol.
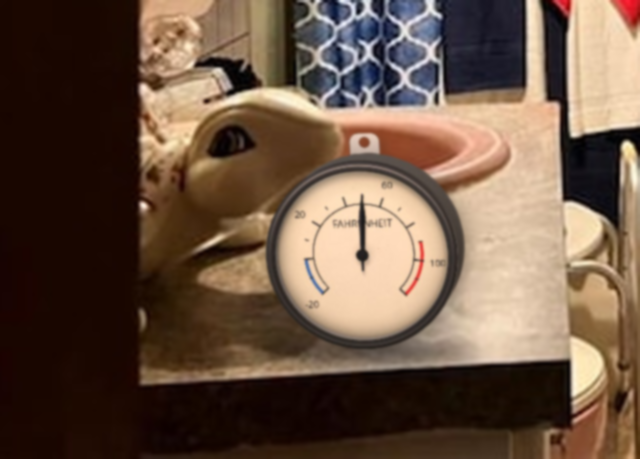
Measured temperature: 50 °F
